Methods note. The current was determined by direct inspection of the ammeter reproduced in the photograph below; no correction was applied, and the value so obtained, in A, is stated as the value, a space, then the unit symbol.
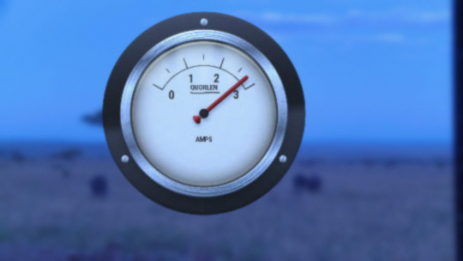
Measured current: 2.75 A
